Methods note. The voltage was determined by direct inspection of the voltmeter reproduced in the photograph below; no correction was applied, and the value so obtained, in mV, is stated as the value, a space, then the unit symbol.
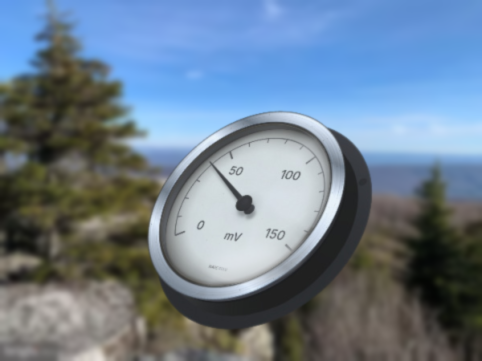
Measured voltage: 40 mV
